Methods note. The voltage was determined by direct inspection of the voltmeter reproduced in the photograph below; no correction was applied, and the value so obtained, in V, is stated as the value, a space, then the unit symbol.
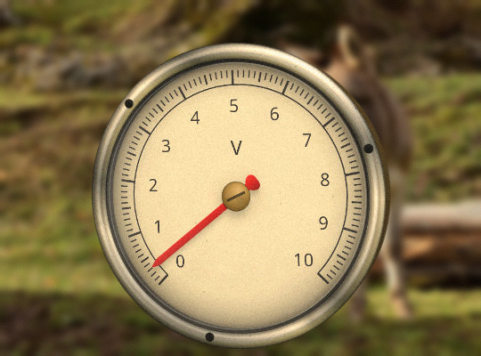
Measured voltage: 0.3 V
